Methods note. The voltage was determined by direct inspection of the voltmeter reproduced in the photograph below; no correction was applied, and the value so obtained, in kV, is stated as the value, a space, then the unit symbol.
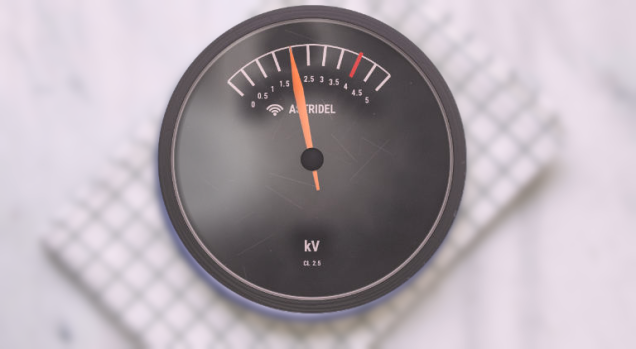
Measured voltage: 2 kV
